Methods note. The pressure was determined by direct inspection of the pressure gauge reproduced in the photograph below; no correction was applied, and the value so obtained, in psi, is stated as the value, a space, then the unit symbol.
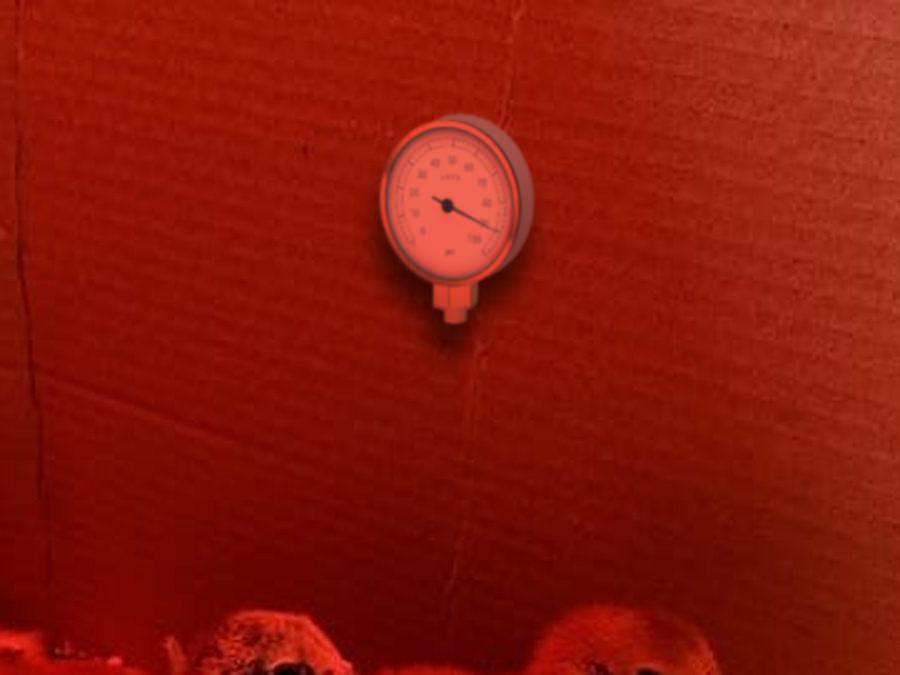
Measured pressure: 90 psi
